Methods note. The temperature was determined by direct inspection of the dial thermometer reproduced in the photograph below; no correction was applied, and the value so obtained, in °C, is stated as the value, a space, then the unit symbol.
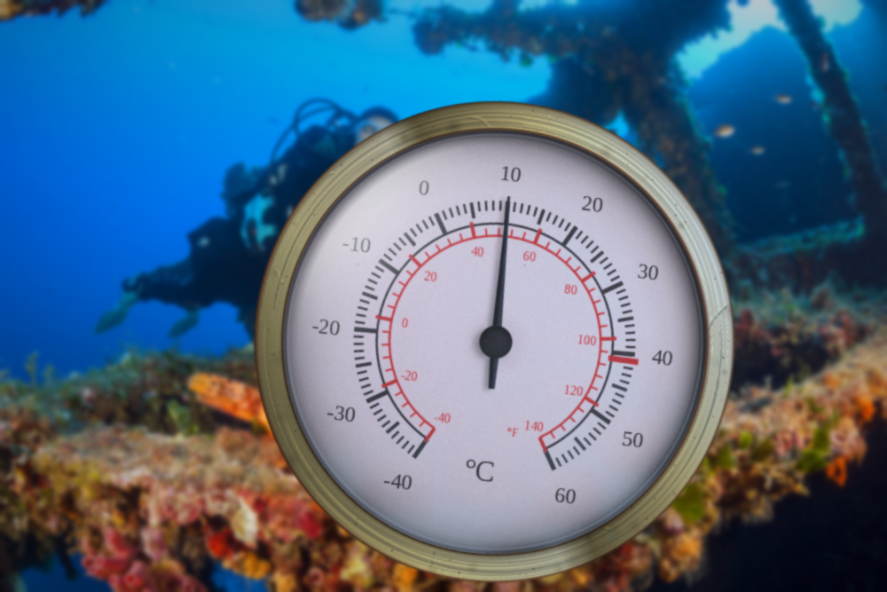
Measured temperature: 10 °C
